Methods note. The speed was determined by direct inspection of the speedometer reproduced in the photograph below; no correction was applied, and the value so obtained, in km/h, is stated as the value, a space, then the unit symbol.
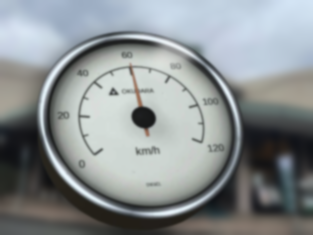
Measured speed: 60 km/h
